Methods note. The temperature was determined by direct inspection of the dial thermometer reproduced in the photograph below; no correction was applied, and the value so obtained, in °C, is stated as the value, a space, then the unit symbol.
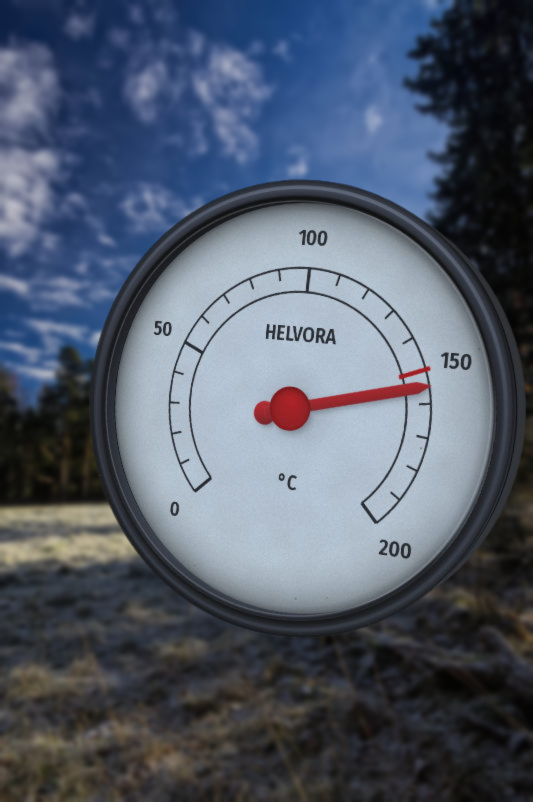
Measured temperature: 155 °C
